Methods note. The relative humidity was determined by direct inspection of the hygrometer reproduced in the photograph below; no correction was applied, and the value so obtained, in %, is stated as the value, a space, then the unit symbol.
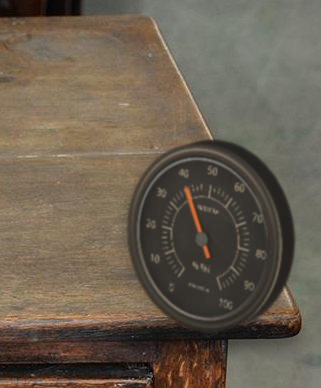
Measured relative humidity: 40 %
